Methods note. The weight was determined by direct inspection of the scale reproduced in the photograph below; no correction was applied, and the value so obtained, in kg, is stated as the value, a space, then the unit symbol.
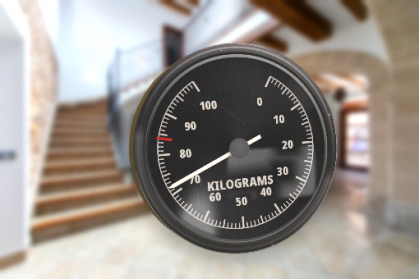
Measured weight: 72 kg
